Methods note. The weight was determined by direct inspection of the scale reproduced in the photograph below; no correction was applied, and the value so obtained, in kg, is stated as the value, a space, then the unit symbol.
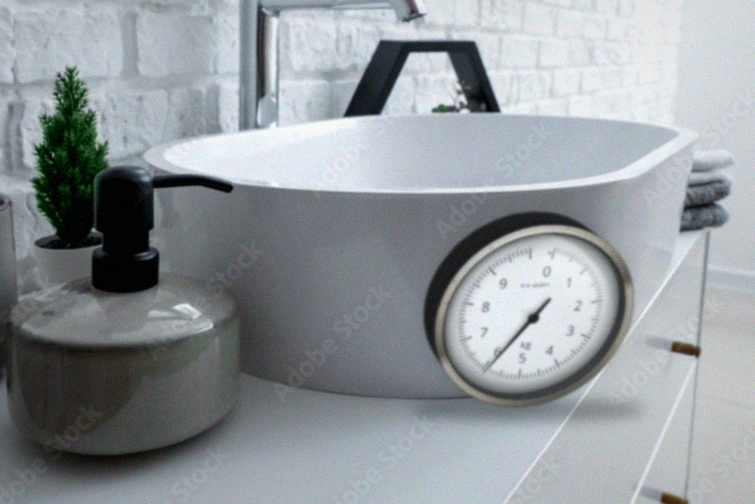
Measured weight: 6 kg
